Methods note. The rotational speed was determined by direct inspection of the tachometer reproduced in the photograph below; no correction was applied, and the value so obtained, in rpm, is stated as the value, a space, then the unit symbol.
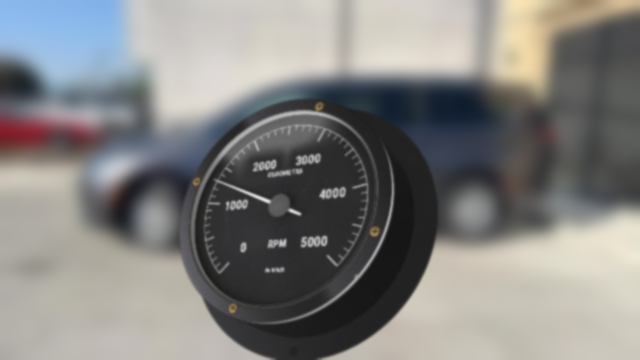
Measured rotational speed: 1300 rpm
